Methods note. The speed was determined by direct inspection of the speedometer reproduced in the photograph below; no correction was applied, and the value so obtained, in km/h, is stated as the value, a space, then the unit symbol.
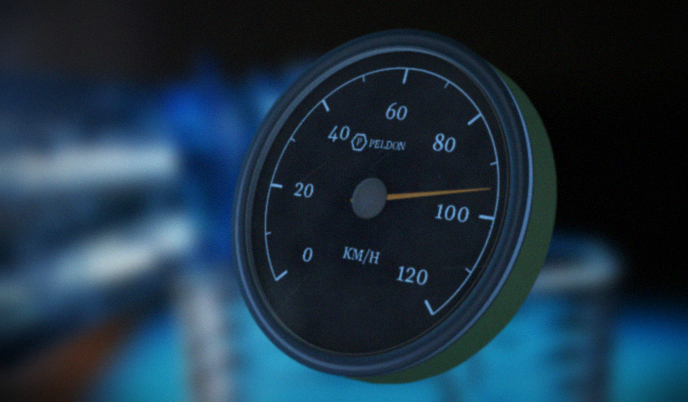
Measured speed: 95 km/h
